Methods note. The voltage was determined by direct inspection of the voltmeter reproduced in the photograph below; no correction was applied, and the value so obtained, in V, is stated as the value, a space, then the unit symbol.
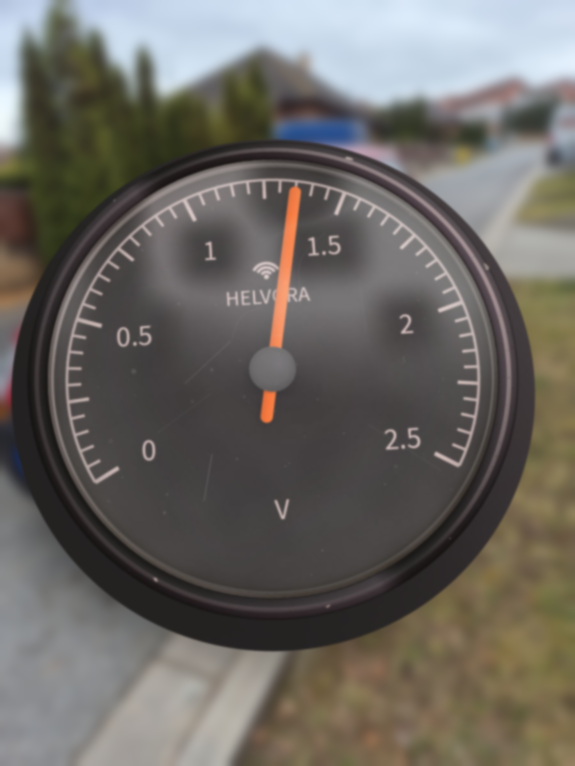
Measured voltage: 1.35 V
